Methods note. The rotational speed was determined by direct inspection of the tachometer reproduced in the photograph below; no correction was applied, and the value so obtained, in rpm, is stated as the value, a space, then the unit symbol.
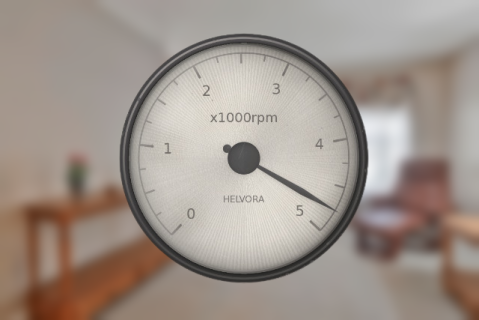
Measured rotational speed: 4750 rpm
